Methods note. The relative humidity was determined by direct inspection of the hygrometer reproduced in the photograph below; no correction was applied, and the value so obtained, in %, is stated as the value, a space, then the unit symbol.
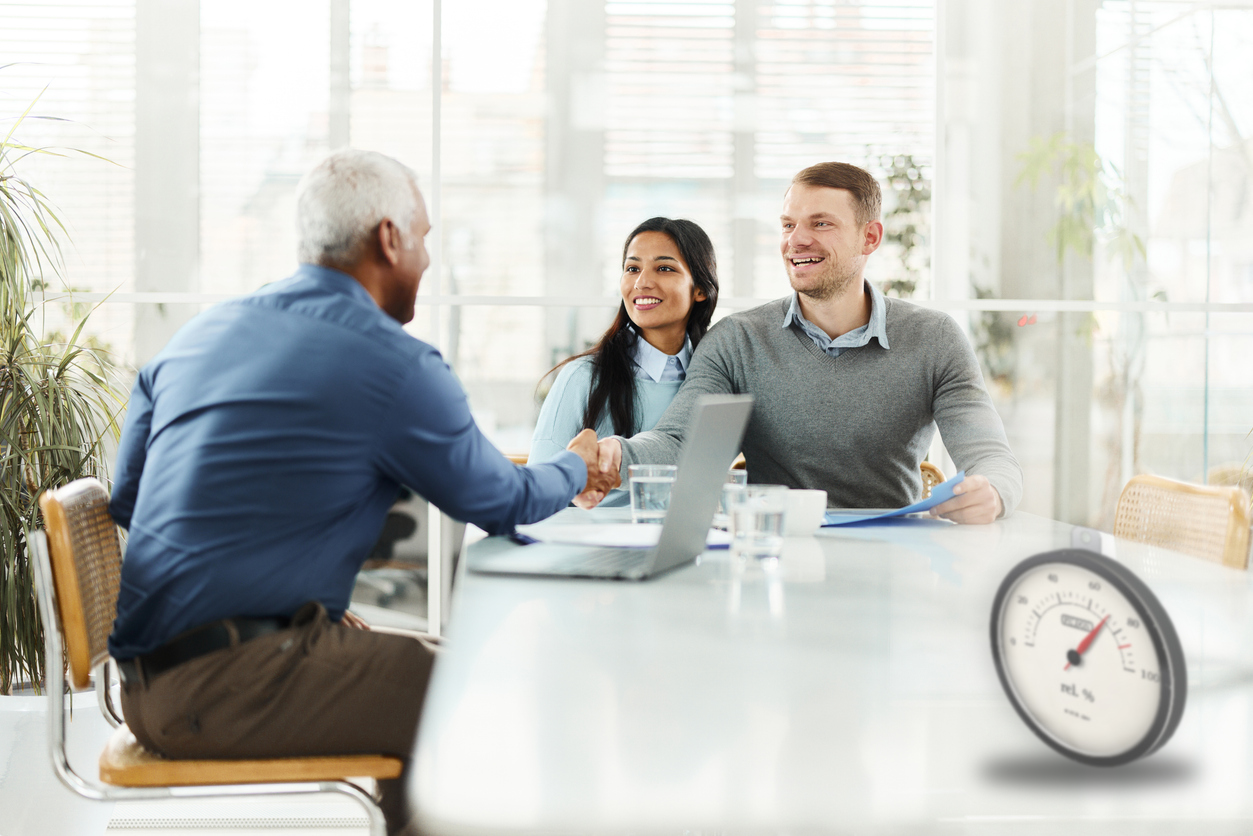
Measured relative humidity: 72 %
